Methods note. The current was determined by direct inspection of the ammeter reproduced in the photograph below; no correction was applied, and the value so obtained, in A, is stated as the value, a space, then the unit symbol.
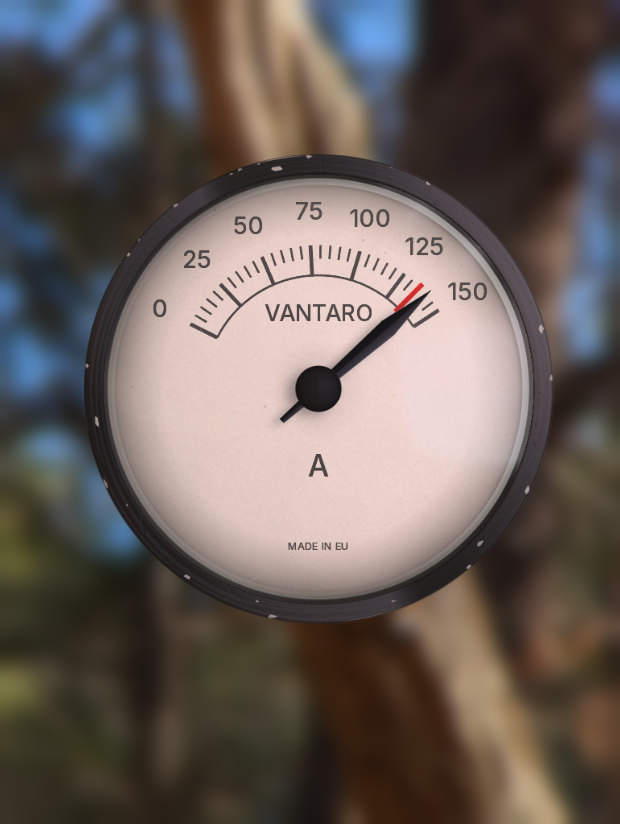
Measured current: 140 A
